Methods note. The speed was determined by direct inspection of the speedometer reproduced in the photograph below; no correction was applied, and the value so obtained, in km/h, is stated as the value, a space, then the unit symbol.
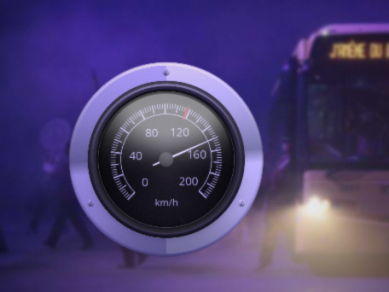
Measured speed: 150 km/h
